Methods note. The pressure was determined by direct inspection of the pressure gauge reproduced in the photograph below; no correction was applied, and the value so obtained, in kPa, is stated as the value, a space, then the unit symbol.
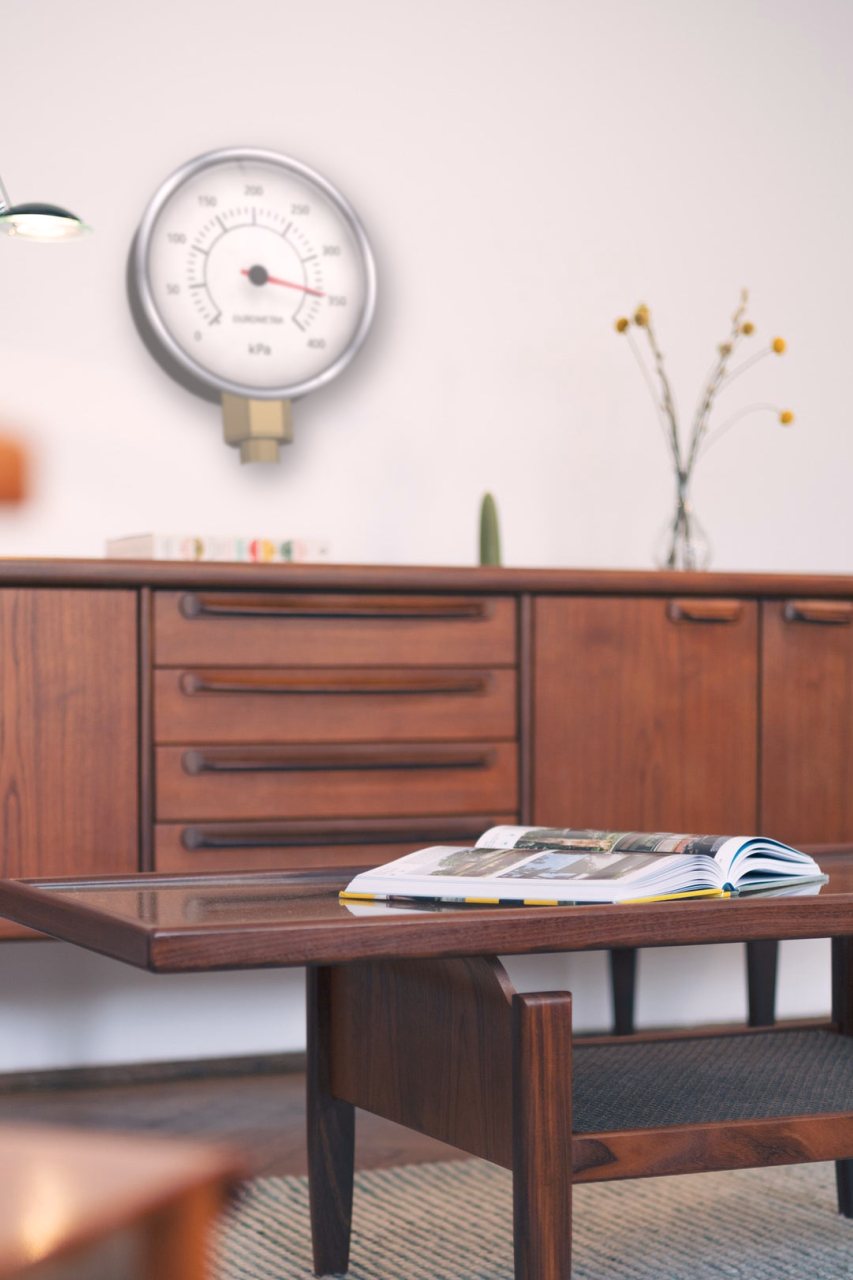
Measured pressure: 350 kPa
